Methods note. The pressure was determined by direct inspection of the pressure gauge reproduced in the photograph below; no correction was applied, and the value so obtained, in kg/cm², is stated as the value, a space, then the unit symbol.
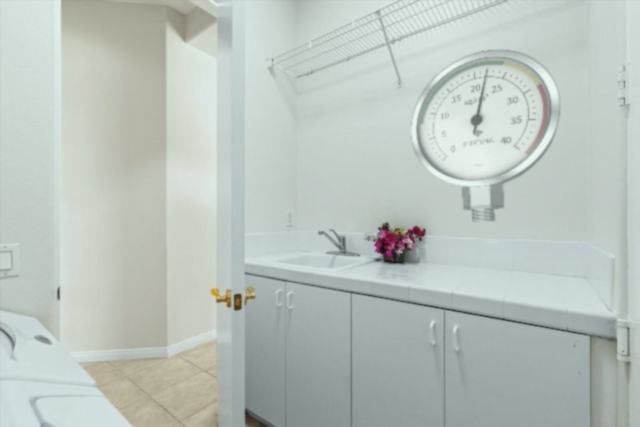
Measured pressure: 22 kg/cm²
